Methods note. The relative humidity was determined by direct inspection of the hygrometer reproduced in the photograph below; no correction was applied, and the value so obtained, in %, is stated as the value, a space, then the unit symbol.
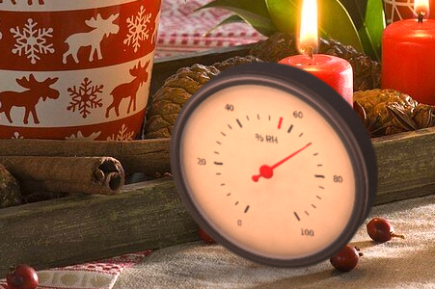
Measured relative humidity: 68 %
